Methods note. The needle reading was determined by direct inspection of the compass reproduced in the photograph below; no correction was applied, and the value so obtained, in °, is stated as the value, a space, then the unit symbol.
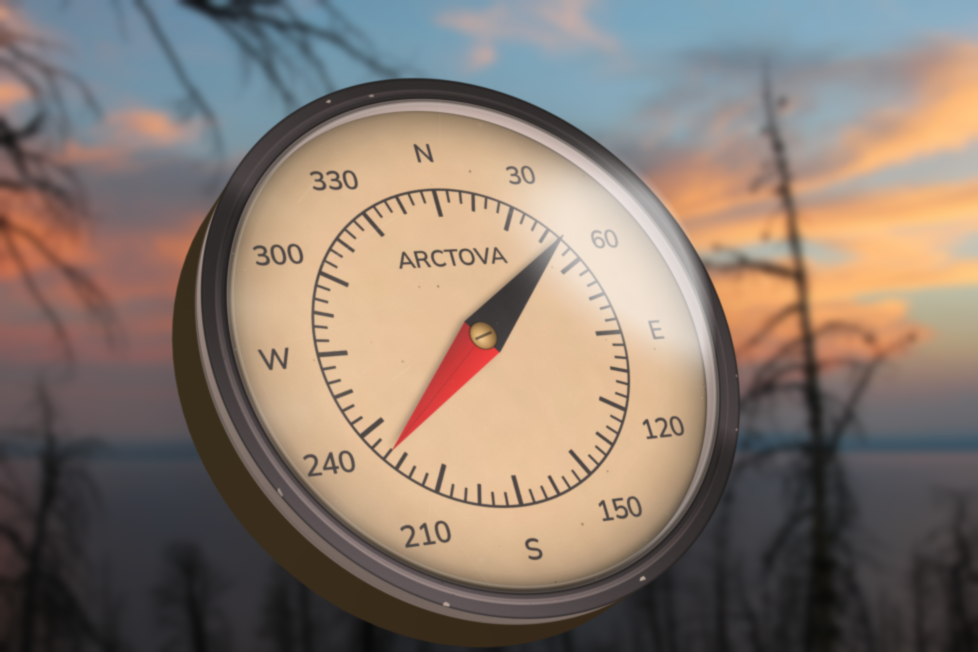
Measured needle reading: 230 °
